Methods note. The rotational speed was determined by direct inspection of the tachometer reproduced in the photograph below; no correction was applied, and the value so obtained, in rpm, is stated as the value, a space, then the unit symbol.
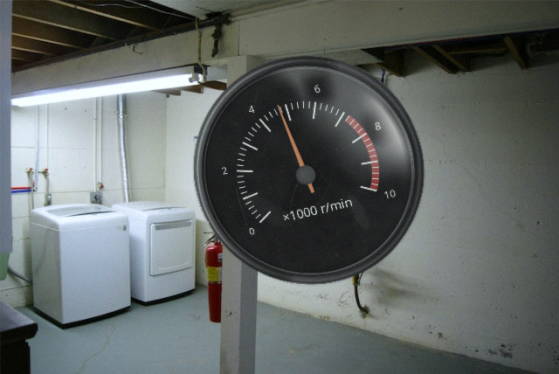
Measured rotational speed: 4800 rpm
